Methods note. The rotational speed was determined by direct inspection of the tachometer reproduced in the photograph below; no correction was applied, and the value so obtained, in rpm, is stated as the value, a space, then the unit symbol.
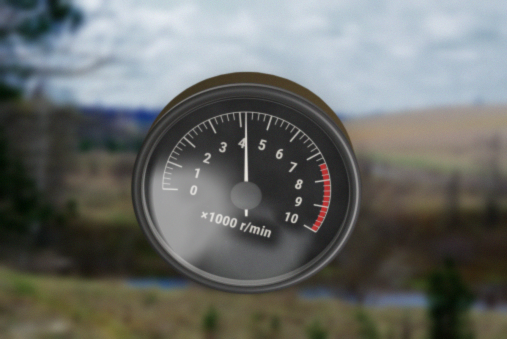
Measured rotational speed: 4200 rpm
